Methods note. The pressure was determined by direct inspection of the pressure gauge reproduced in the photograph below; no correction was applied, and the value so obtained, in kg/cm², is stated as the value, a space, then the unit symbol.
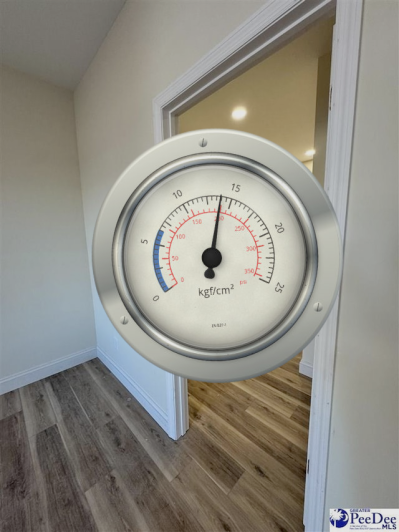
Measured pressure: 14 kg/cm²
